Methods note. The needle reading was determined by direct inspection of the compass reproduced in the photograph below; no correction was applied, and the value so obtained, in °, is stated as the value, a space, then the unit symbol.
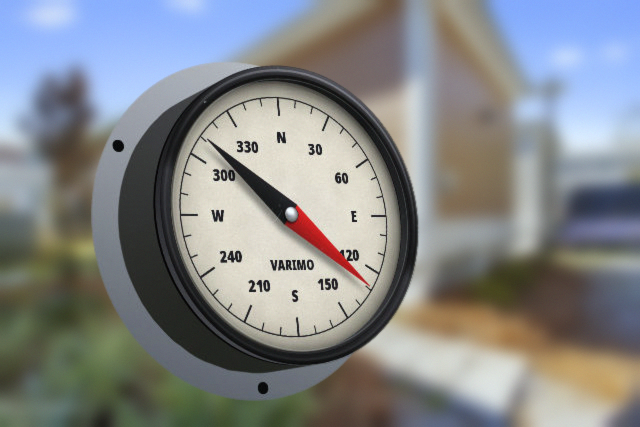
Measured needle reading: 130 °
